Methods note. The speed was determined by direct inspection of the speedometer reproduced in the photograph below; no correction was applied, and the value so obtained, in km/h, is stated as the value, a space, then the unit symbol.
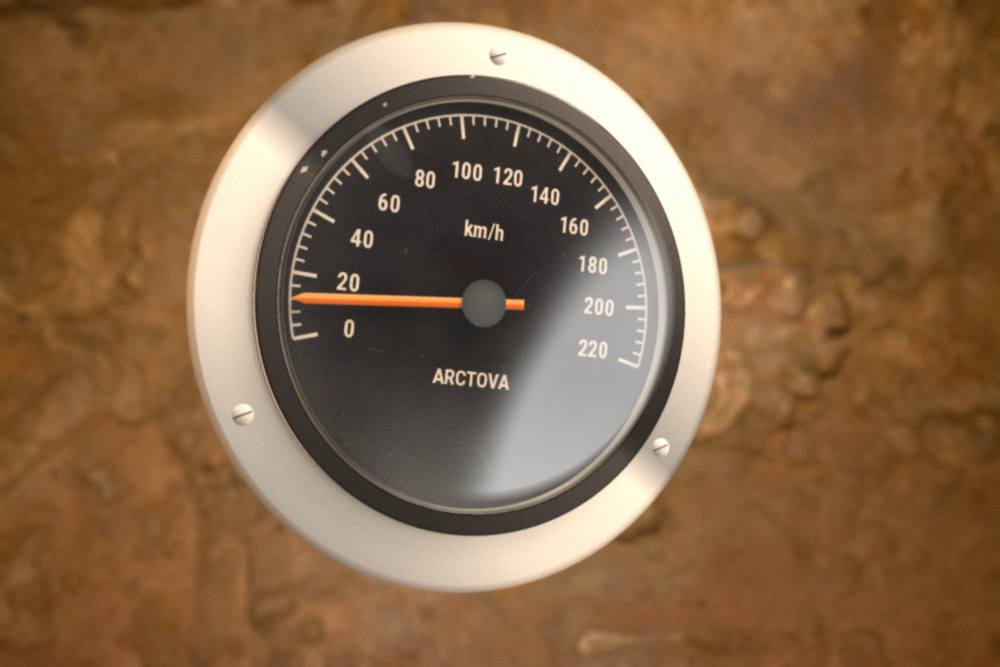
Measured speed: 12 km/h
